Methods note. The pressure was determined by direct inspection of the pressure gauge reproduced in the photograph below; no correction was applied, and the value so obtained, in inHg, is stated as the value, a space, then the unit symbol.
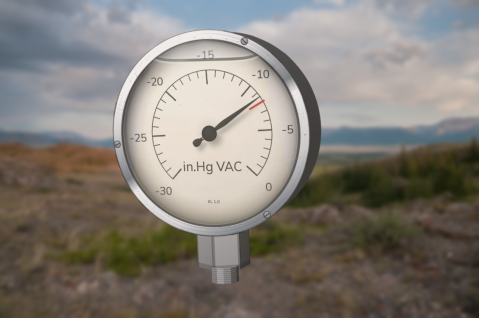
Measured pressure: -8.5 inHg
